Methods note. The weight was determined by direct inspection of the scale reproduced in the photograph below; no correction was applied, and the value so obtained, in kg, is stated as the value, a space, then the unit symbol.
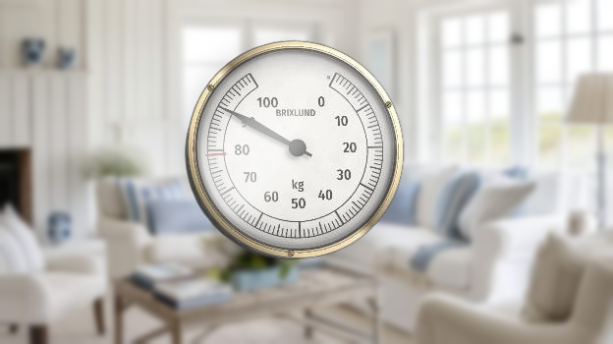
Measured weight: 90 kg
